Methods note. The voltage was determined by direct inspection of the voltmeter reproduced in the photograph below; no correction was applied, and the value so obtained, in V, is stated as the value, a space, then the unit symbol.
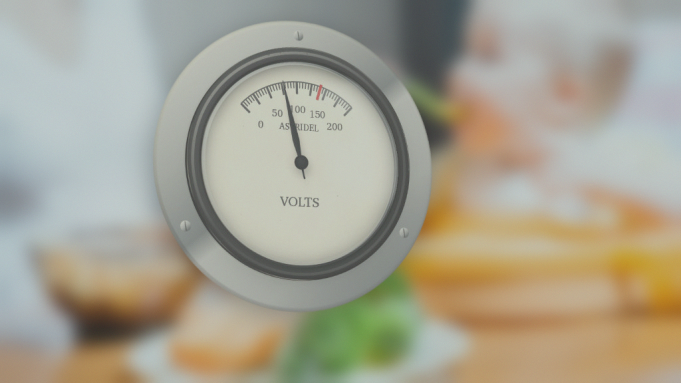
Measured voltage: 75 V
